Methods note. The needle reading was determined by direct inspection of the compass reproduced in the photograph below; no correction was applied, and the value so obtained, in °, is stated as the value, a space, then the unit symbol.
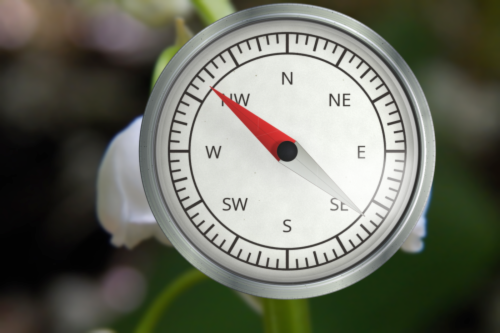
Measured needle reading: 310 °
